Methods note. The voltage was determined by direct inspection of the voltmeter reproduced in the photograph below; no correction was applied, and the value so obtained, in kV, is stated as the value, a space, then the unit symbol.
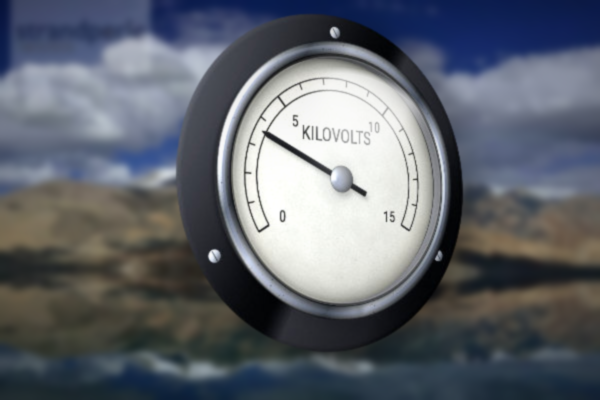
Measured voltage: 3.5 kV
